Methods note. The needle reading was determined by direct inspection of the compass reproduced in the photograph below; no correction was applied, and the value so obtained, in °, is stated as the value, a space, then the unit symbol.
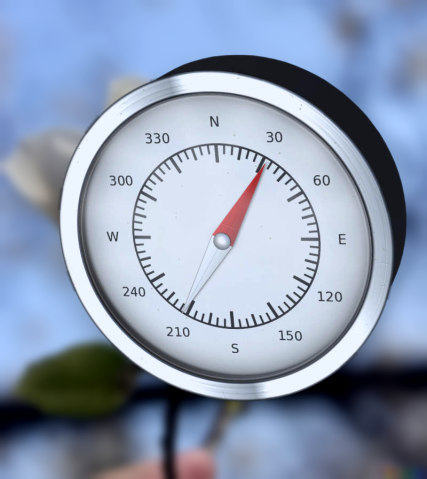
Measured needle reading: 32.5 °
